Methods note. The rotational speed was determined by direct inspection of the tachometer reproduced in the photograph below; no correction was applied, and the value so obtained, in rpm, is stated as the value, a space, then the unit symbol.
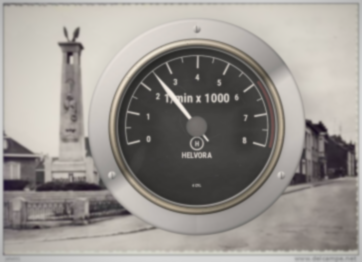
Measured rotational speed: 2500 rpm
